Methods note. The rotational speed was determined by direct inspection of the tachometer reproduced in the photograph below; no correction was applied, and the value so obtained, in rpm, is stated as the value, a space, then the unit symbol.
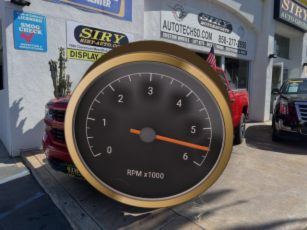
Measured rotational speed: 5500 rpm
